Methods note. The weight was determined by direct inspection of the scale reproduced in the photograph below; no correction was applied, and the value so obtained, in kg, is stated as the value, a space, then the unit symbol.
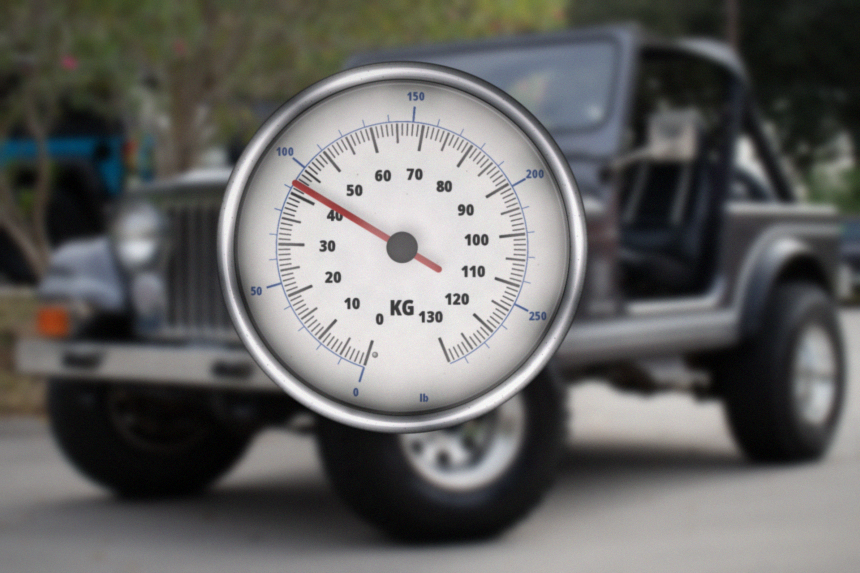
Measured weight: 42 kg
